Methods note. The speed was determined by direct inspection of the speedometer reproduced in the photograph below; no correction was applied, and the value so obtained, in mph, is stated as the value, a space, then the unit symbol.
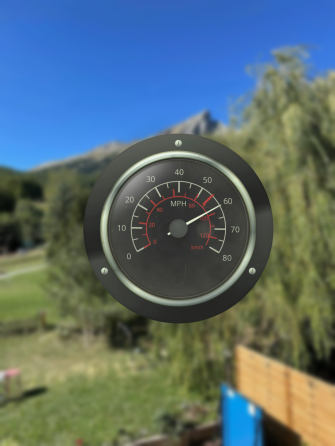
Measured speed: 60 mph
